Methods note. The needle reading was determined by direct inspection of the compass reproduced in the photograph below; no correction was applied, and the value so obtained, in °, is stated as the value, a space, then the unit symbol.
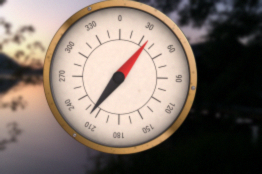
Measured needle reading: 37.5 °
